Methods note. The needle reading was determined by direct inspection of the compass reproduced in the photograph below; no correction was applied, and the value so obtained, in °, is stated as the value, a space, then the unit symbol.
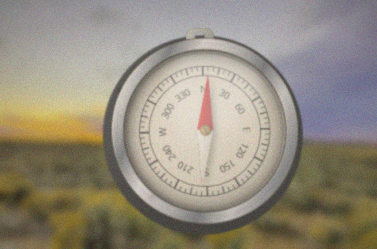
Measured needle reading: 5 °
